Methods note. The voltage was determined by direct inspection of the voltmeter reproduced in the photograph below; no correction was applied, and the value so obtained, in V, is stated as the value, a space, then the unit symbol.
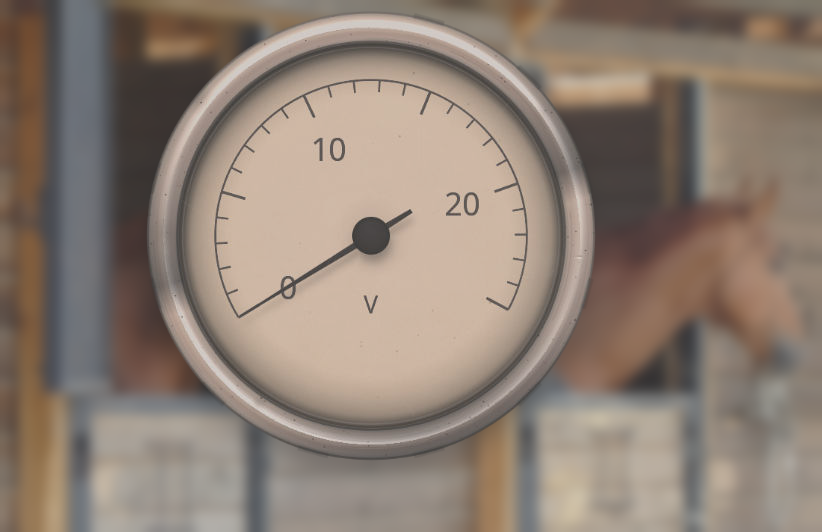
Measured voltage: 0 V
